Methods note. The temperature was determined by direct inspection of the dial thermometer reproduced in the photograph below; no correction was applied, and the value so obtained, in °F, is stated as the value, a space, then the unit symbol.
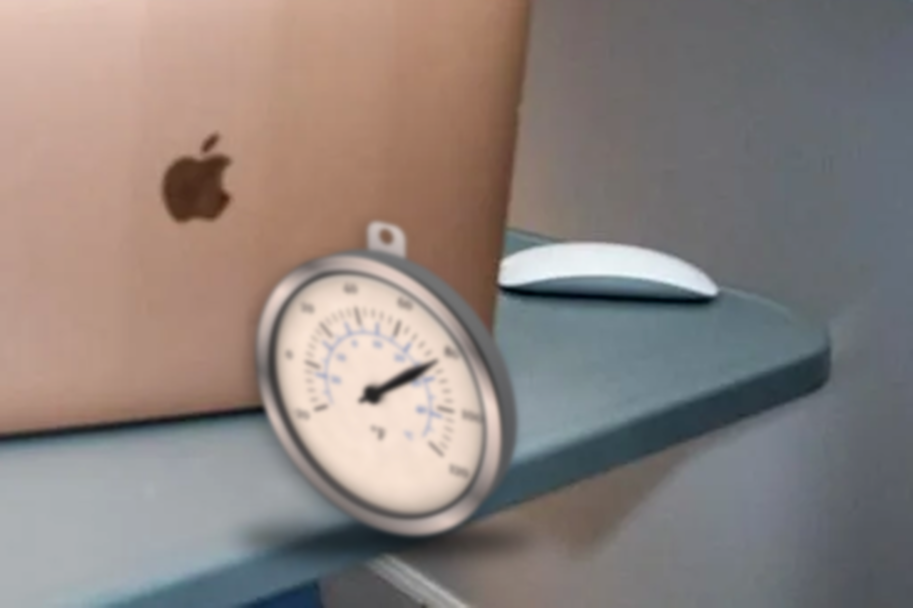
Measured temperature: 80 °F
